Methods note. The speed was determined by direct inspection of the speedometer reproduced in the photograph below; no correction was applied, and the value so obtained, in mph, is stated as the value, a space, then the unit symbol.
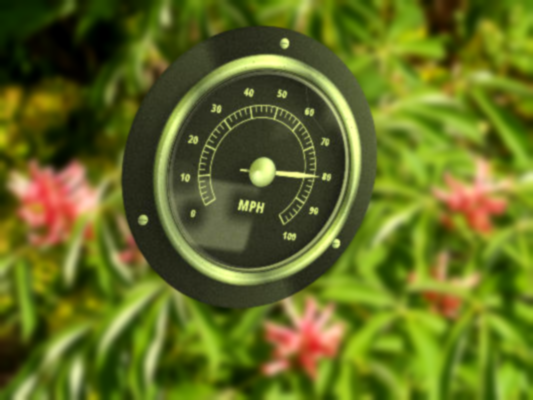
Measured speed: 80 mph
